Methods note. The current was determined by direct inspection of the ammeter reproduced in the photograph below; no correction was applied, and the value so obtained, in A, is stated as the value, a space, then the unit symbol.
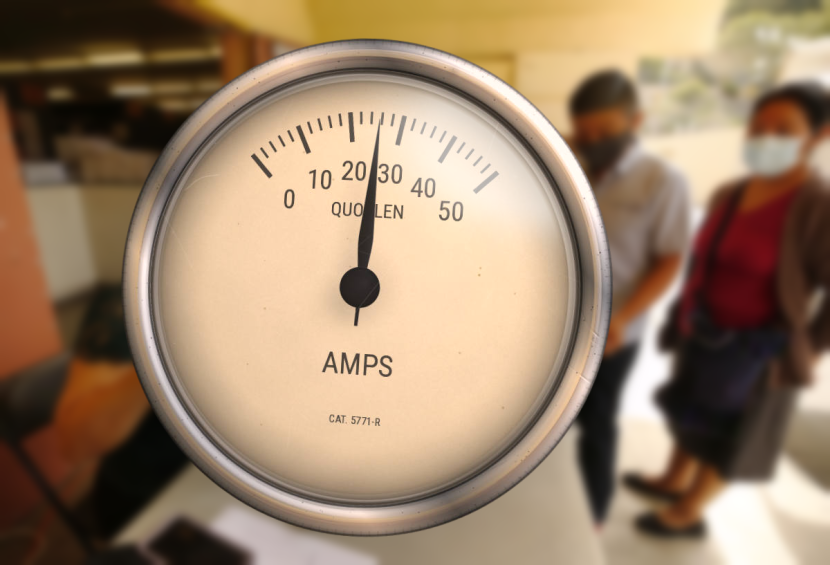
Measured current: 26 A
